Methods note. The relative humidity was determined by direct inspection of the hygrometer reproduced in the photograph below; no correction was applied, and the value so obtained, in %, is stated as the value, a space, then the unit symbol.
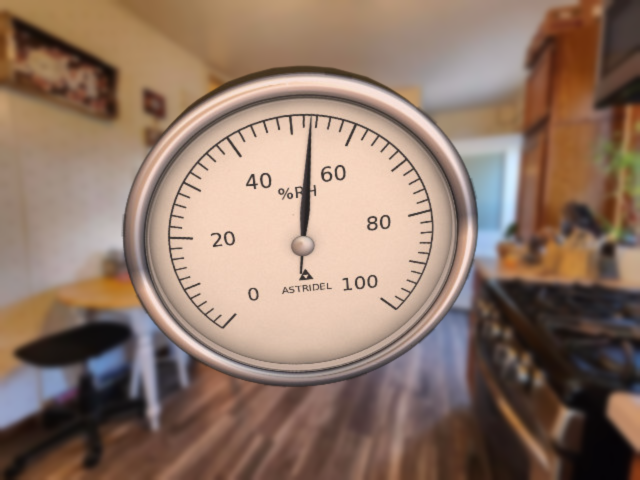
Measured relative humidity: 53 %
